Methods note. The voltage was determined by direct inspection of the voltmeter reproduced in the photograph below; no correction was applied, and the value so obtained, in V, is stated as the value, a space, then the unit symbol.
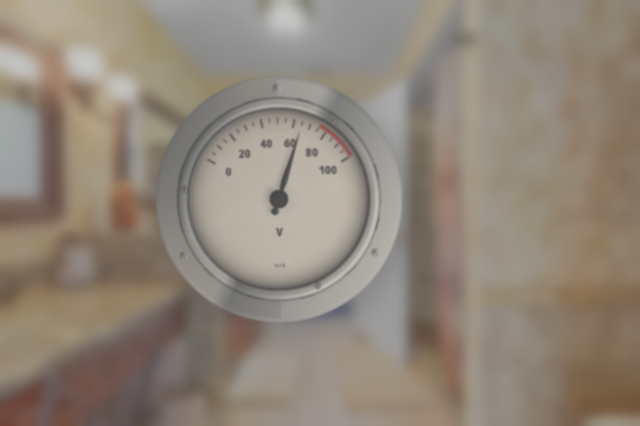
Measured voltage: 65 V
